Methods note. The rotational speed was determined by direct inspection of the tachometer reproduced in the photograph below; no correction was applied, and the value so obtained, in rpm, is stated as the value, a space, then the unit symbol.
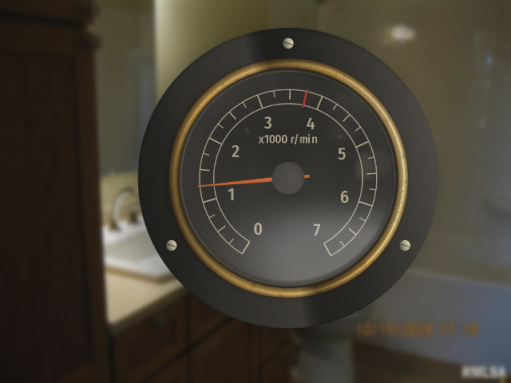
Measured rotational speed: 1250 rpm
